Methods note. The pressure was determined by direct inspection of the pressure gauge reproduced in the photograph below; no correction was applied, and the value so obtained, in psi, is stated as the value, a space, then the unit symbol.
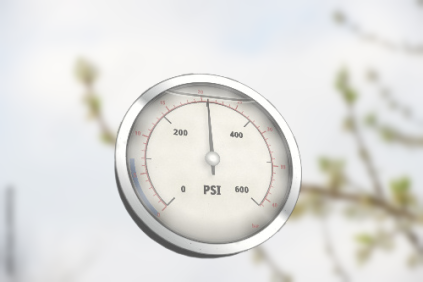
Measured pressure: 300 psi
